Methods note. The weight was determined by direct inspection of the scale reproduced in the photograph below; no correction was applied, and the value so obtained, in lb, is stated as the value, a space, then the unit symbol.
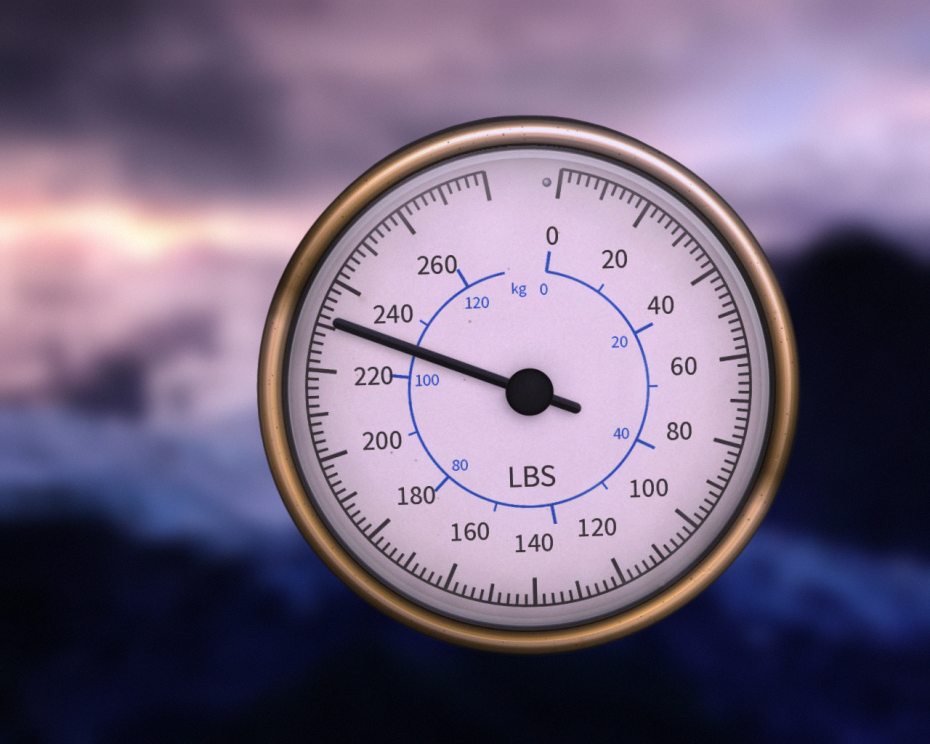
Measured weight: 232 lb
